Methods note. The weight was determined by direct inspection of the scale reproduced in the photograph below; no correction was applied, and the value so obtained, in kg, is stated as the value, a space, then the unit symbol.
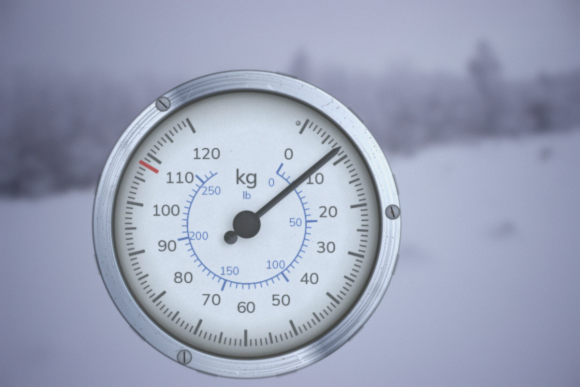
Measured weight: 8 kg
